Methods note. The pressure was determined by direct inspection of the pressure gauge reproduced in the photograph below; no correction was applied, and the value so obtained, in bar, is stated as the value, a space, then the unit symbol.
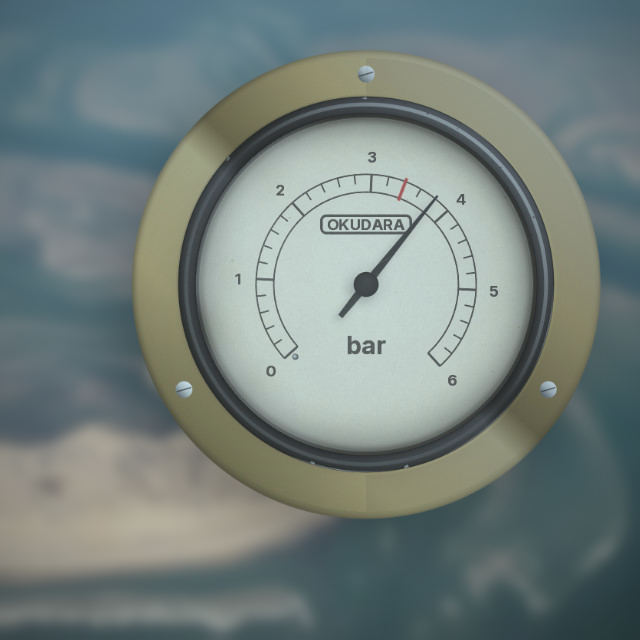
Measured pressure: 3.8 bar
